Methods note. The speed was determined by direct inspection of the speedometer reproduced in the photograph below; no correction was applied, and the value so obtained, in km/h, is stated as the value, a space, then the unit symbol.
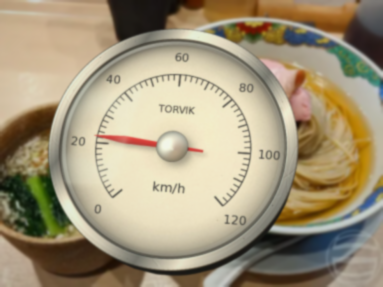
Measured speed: 22 km/h
